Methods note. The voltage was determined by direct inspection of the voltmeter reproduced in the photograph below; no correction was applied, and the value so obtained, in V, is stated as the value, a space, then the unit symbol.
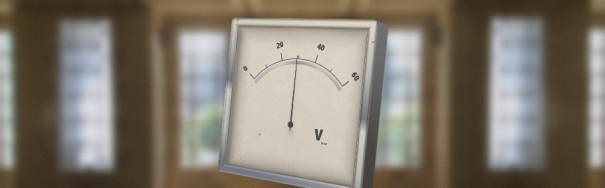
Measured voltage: 30 V
